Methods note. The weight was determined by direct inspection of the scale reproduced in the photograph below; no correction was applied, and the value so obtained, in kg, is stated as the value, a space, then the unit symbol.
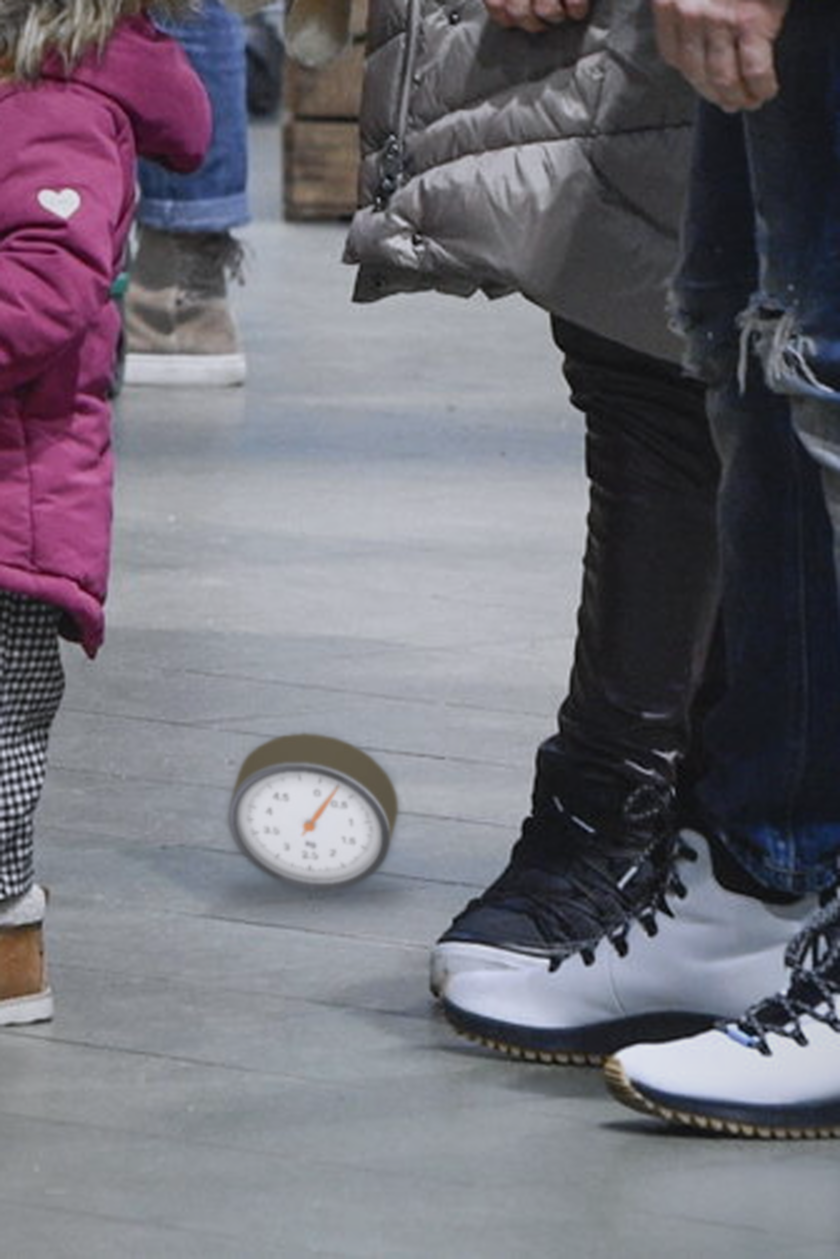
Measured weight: 0.25 kg
